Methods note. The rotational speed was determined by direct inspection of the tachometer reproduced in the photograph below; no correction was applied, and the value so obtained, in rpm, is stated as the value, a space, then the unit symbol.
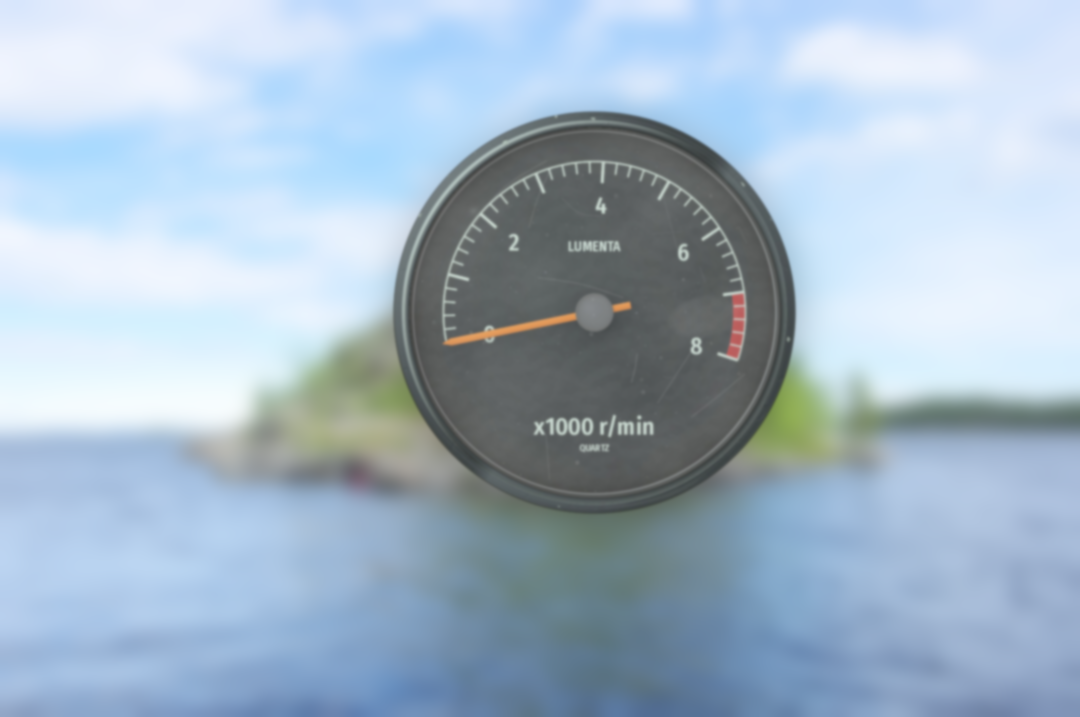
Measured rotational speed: 0 rpm
